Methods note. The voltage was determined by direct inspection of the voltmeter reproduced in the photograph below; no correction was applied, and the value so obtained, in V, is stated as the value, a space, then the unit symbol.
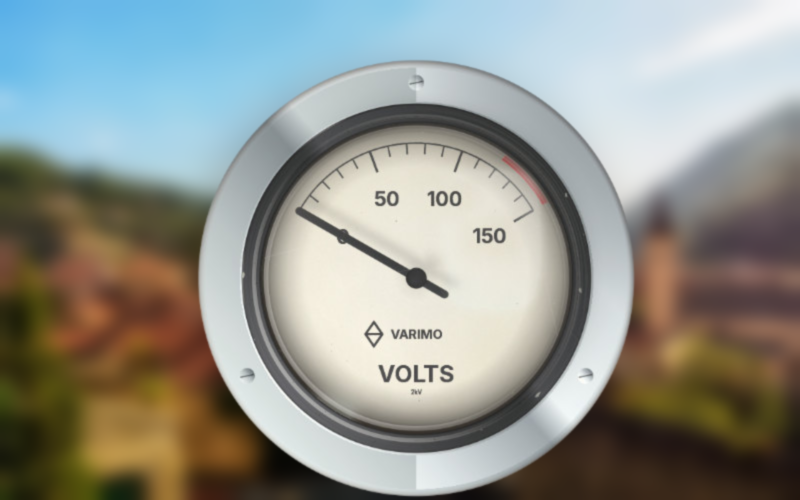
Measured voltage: 0 V
